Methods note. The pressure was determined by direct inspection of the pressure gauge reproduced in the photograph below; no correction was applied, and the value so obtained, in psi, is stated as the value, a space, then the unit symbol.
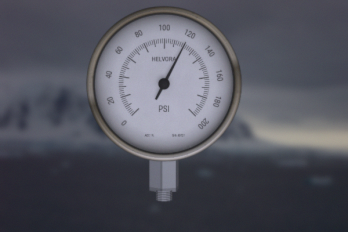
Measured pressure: 120 psi
